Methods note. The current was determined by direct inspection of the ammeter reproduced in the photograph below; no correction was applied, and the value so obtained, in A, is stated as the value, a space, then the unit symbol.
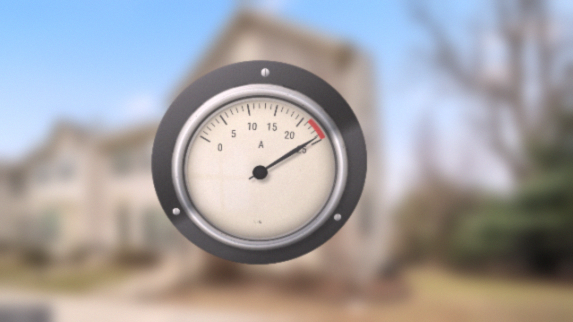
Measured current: 24 A
